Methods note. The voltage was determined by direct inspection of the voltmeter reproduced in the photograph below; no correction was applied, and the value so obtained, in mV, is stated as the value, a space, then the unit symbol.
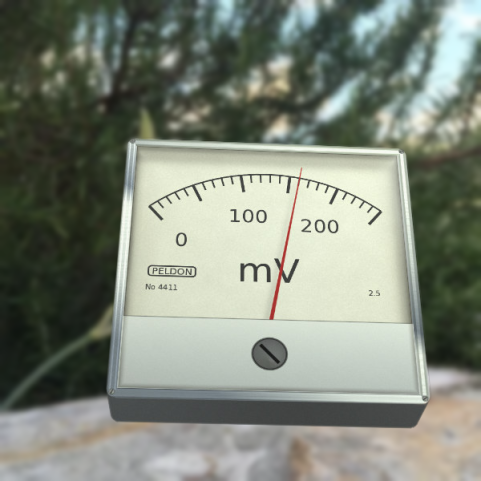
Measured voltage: 160 mV
